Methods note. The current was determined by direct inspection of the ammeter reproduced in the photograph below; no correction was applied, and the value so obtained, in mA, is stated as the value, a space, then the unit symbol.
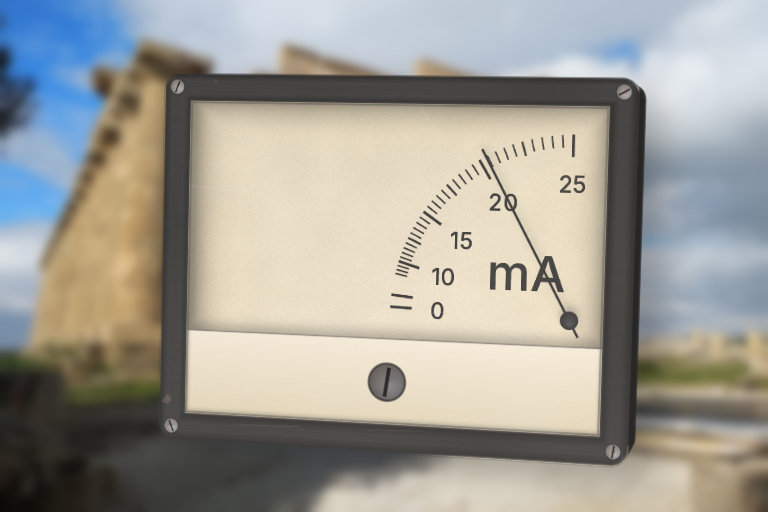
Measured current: 20.5 mA
